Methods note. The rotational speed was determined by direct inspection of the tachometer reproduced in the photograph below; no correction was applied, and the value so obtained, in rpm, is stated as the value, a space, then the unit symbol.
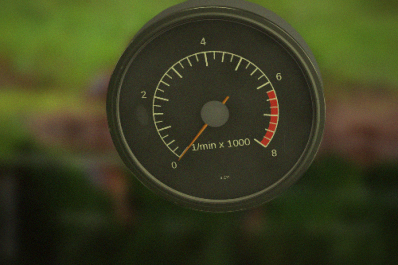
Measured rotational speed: 0 rpm
